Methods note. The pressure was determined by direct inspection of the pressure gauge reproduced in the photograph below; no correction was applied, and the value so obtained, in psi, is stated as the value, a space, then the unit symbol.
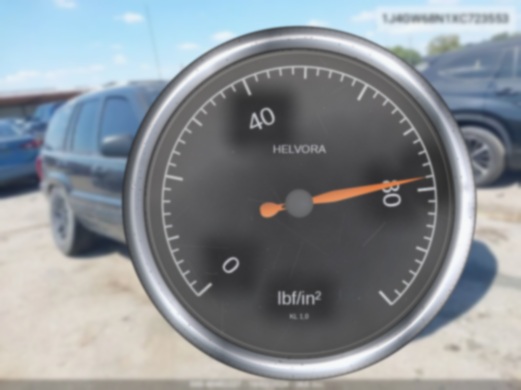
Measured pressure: 78 psi
